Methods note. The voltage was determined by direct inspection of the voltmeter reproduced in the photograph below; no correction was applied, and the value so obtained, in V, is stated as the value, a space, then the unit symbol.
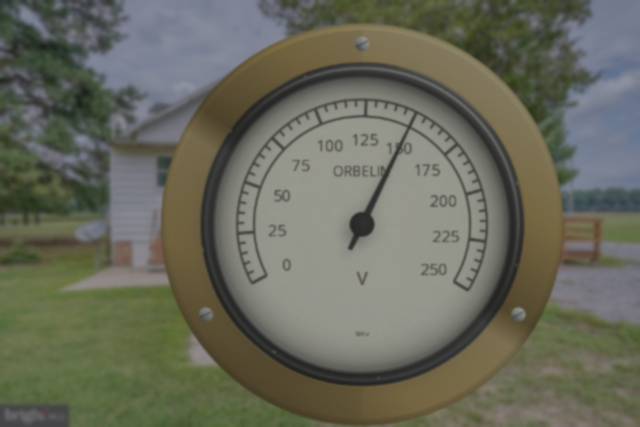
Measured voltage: 150 V
